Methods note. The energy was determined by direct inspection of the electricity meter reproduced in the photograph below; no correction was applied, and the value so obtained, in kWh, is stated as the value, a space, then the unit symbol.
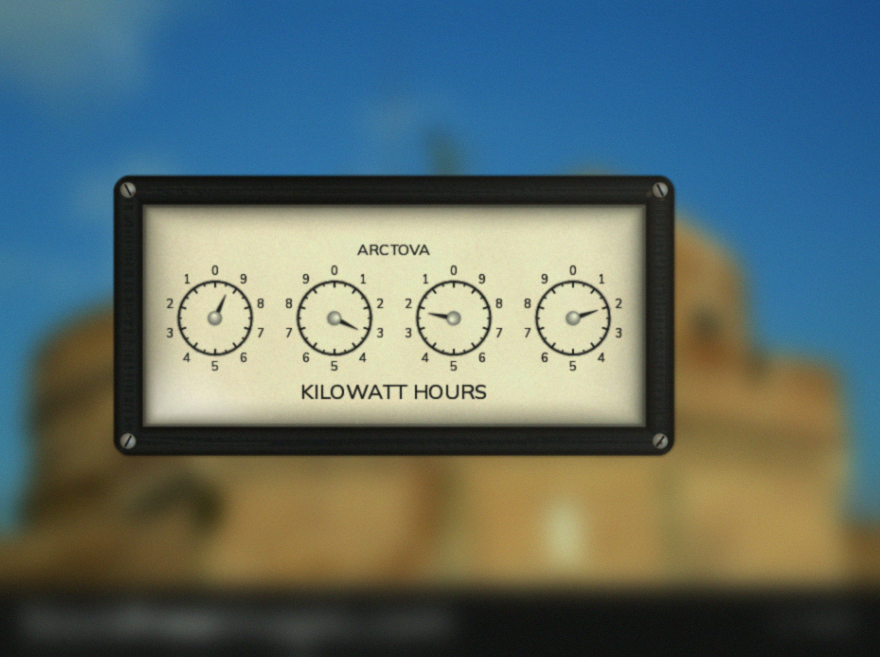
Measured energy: 9322 kWh
